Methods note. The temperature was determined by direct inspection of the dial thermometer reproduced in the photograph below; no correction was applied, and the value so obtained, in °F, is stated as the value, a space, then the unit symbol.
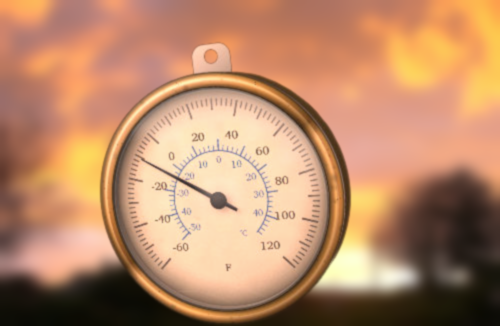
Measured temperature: -10 °F
